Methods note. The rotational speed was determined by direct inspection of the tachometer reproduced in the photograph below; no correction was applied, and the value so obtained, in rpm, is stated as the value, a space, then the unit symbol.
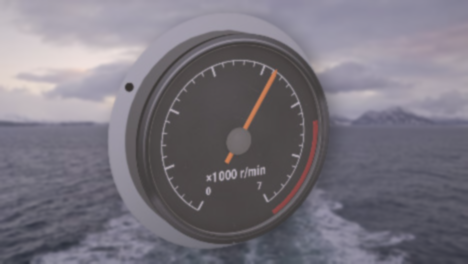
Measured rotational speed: 4200 rpm
